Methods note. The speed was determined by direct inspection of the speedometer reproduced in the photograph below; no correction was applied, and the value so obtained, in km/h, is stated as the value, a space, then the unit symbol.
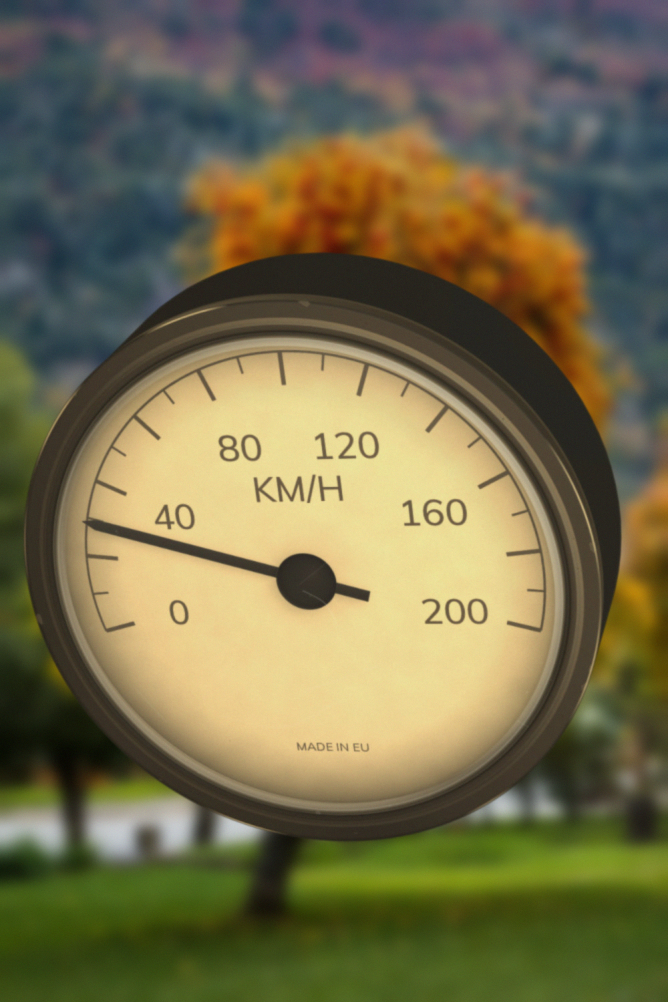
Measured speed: 30 km/h
